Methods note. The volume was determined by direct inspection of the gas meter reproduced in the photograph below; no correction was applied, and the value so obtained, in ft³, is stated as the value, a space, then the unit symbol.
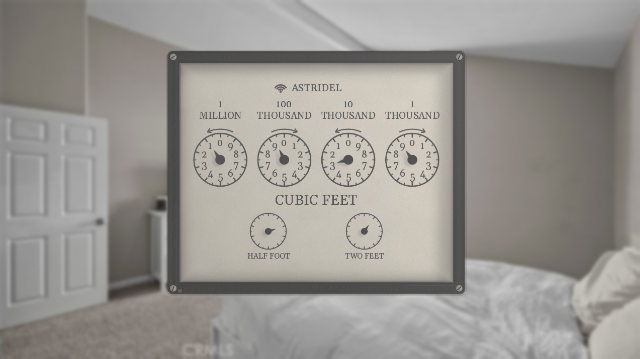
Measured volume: 92900 ft³
